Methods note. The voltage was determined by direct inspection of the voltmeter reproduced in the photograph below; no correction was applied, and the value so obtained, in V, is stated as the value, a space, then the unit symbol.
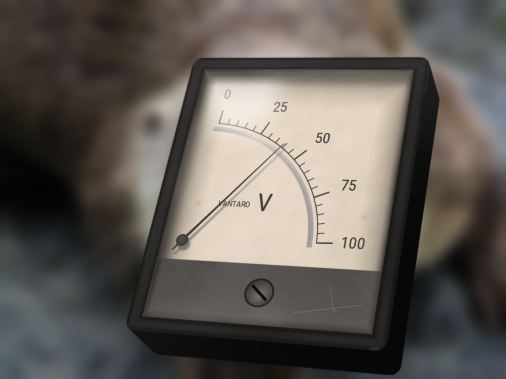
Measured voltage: 40 V
